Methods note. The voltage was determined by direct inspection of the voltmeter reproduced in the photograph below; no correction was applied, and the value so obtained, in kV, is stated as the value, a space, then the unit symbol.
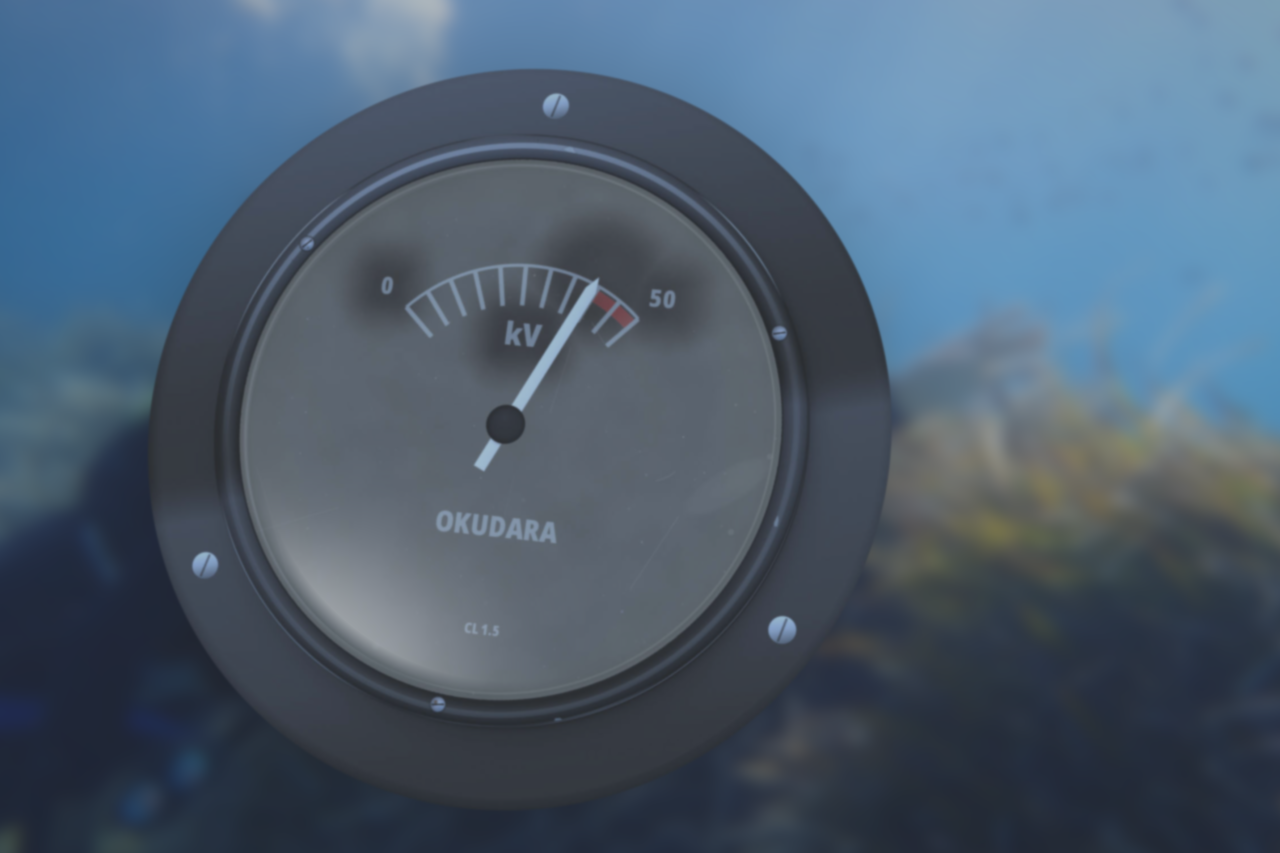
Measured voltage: 40 kV
